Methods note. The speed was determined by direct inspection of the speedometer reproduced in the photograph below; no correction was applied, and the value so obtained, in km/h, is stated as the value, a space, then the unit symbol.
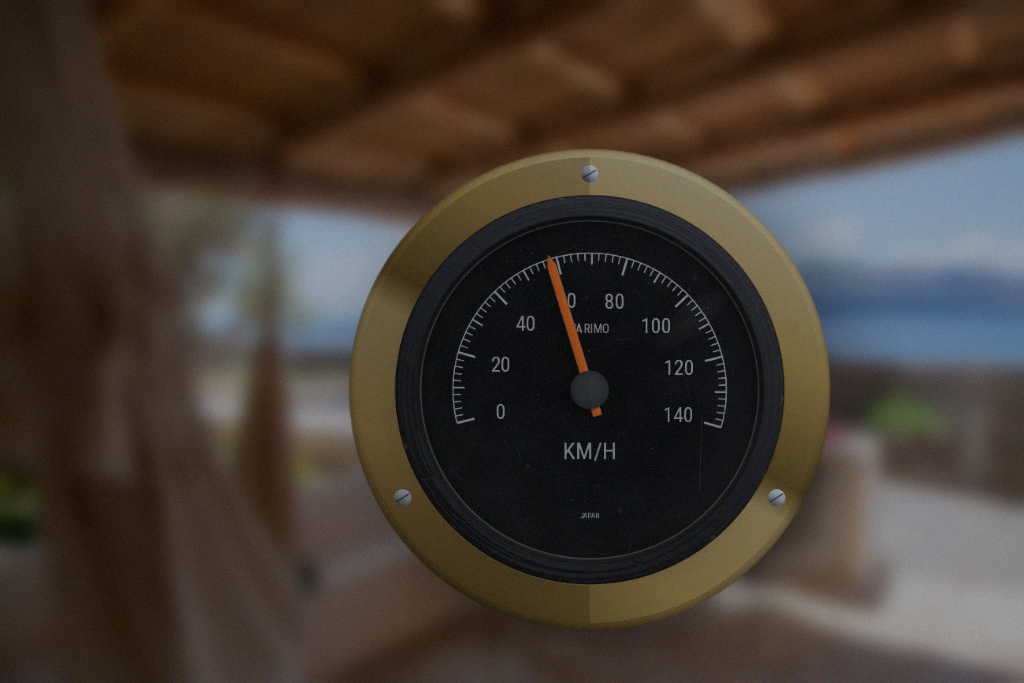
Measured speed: 58 km/h
